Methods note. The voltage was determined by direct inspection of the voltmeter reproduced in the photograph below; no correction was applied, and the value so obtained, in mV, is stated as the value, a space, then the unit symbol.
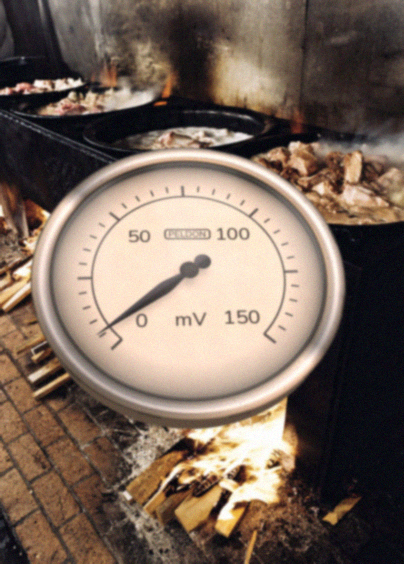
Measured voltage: 5 mV
